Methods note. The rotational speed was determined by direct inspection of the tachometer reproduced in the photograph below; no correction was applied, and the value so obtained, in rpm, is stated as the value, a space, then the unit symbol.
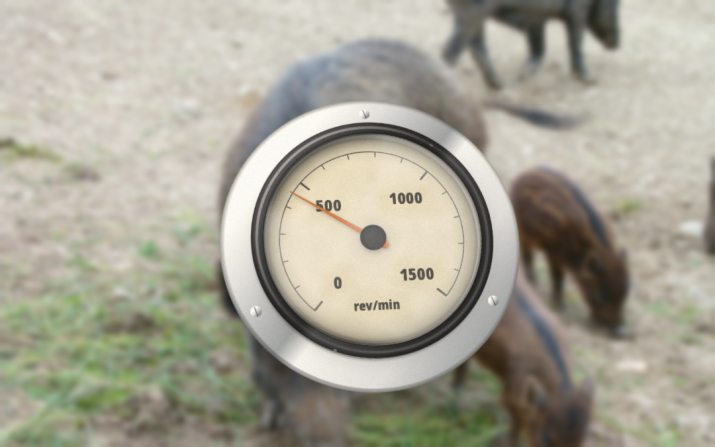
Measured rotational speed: 450 rpm
